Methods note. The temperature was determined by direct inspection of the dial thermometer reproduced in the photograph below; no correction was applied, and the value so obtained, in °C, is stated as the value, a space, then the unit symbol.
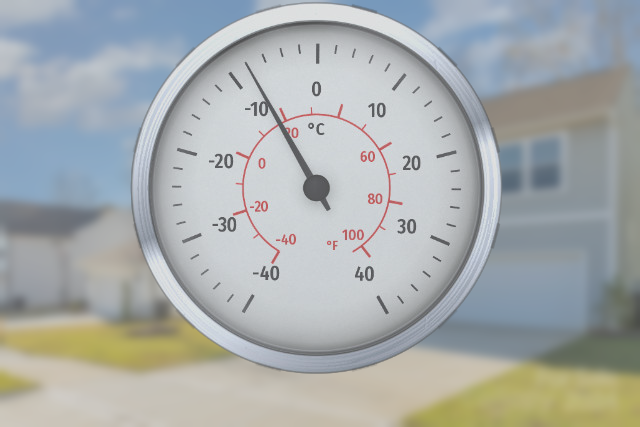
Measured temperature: -8 °C
